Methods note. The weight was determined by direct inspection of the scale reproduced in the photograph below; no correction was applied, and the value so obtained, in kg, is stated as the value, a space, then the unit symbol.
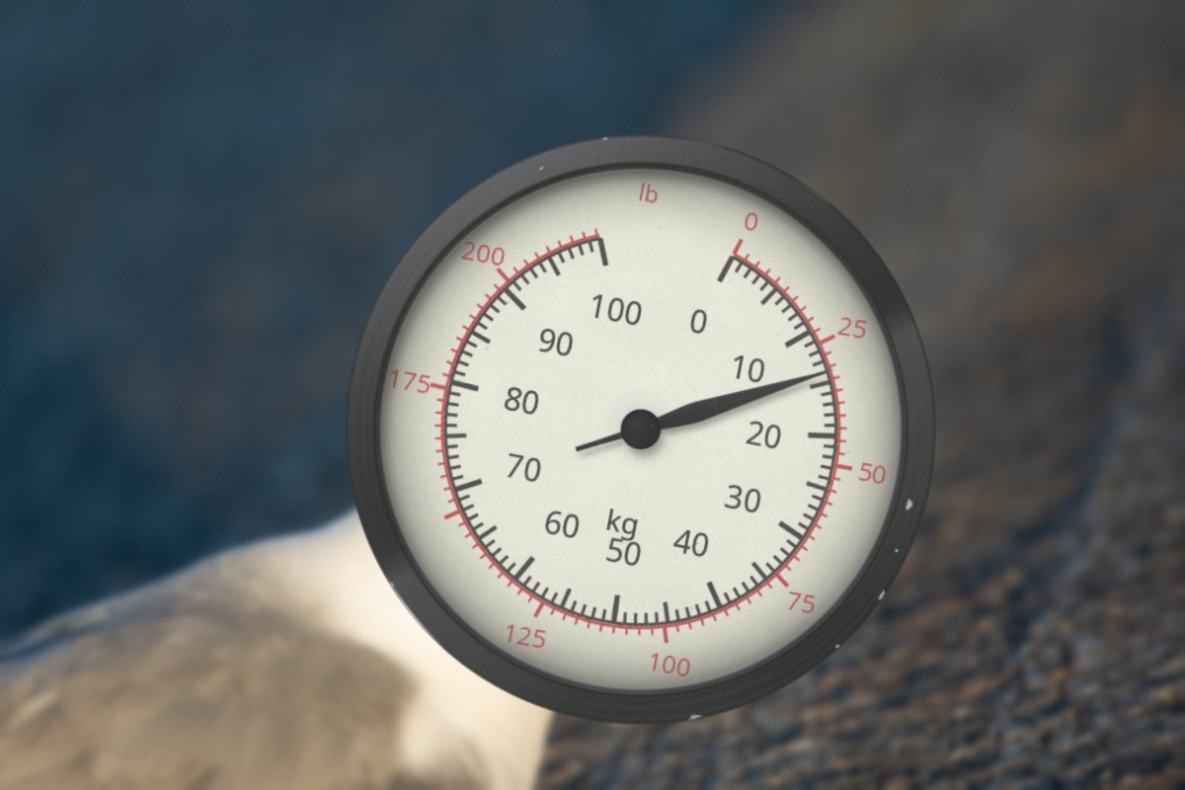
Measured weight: 14 kg
